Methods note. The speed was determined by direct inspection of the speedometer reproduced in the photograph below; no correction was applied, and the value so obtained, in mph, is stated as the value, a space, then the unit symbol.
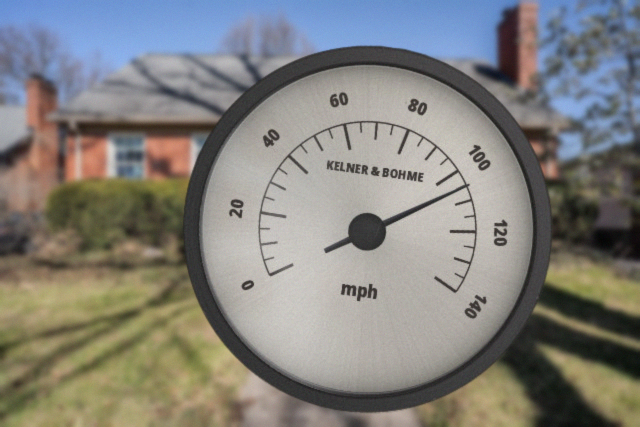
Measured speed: 105 mph
